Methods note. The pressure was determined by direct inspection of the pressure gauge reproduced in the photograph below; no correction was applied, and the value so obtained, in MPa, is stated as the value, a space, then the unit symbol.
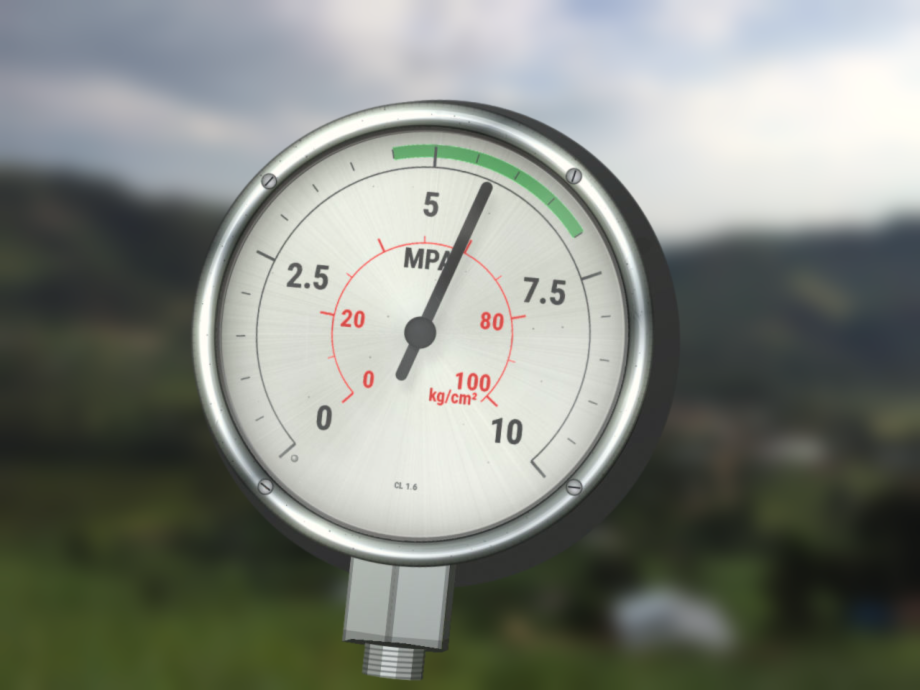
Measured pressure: 5.75 MPa
